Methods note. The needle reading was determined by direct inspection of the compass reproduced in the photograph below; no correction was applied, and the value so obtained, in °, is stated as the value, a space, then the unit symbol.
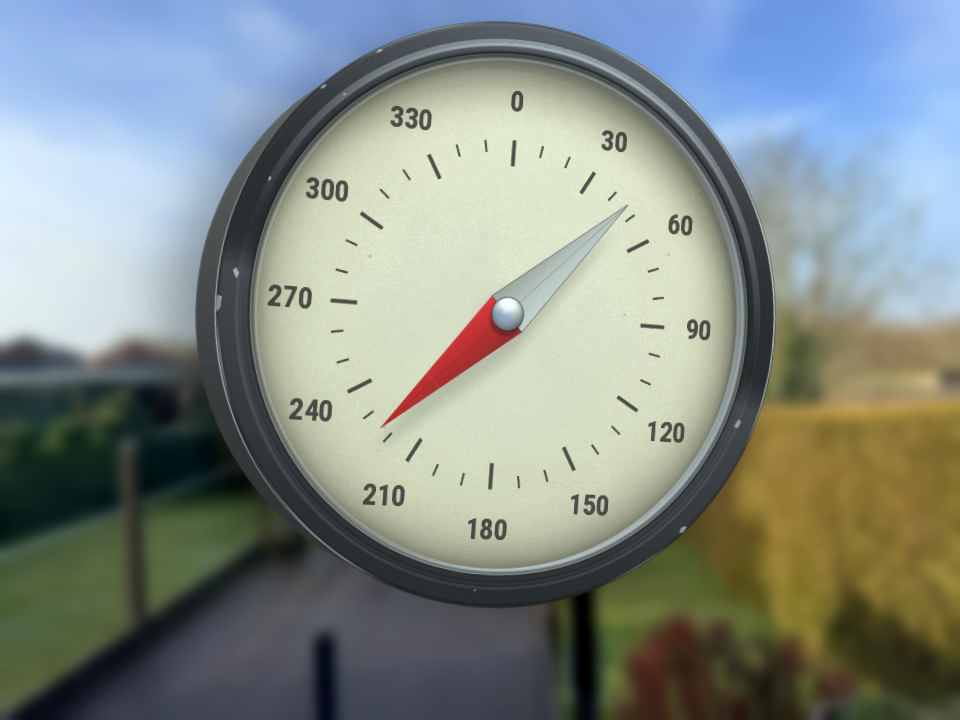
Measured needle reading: 225 °
